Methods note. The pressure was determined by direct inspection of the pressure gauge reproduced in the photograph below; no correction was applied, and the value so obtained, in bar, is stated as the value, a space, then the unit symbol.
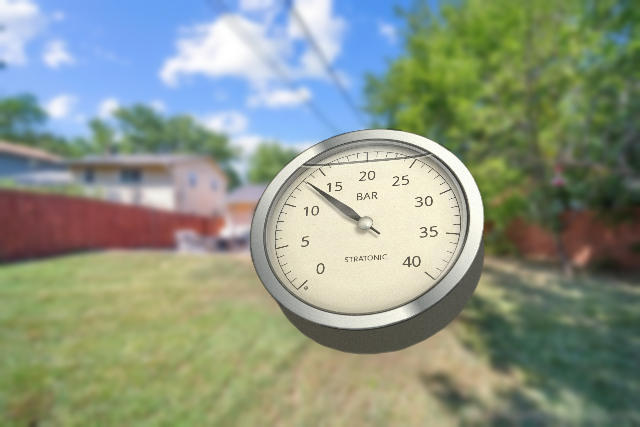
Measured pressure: 13 bar
